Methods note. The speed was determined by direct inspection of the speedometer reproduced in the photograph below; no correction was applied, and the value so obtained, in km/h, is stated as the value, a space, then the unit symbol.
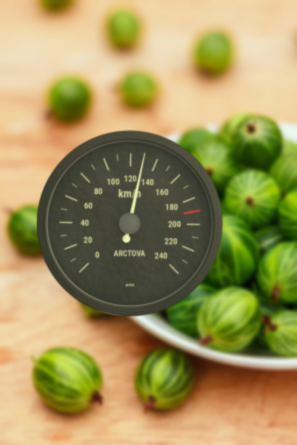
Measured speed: 130 km/h
